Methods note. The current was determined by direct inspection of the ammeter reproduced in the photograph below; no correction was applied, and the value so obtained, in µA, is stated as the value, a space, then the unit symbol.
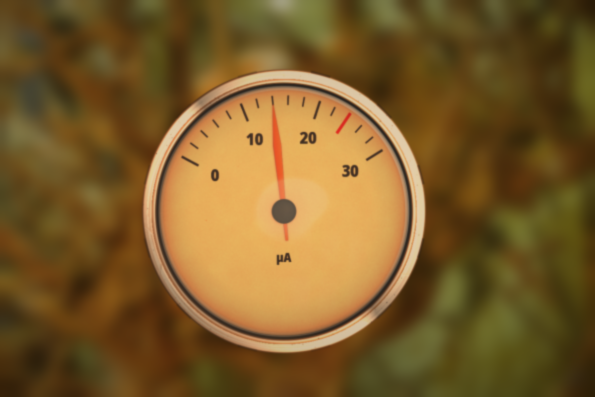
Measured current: 14 µA
